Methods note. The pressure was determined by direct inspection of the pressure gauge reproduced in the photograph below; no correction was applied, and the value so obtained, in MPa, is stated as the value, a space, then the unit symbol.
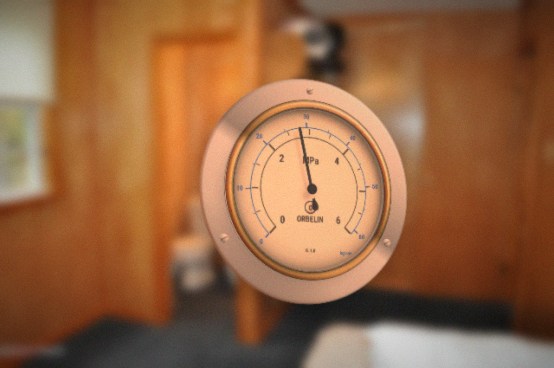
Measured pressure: 2.75 MPa
